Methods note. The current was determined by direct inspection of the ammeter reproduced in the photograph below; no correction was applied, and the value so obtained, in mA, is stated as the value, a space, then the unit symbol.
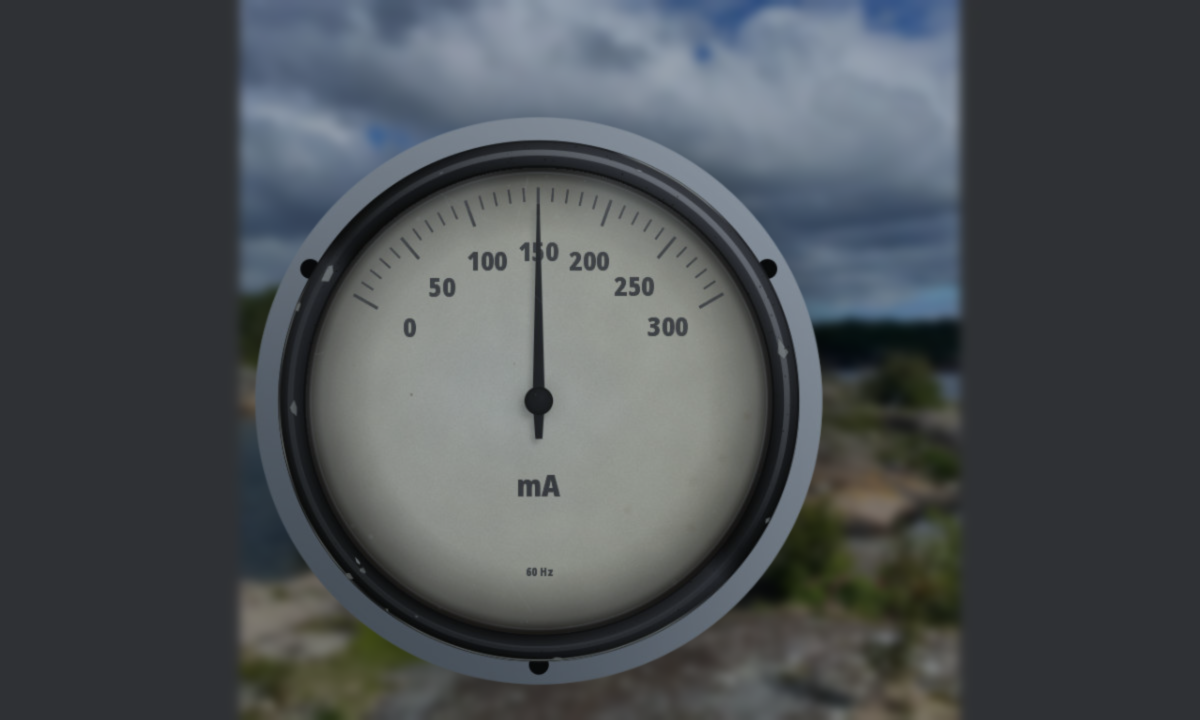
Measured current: 150 mA
